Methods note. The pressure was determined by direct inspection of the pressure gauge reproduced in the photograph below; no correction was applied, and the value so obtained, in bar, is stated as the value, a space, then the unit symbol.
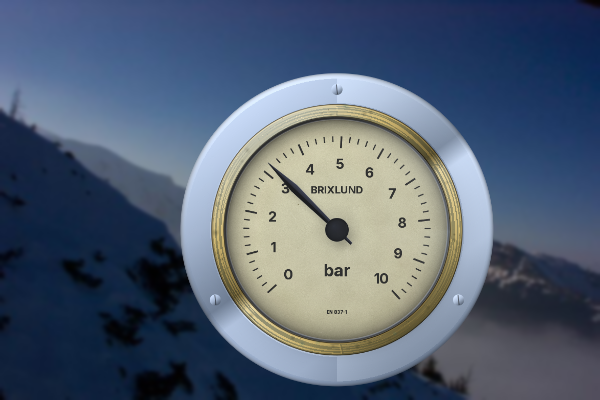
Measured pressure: 3.2 bar
